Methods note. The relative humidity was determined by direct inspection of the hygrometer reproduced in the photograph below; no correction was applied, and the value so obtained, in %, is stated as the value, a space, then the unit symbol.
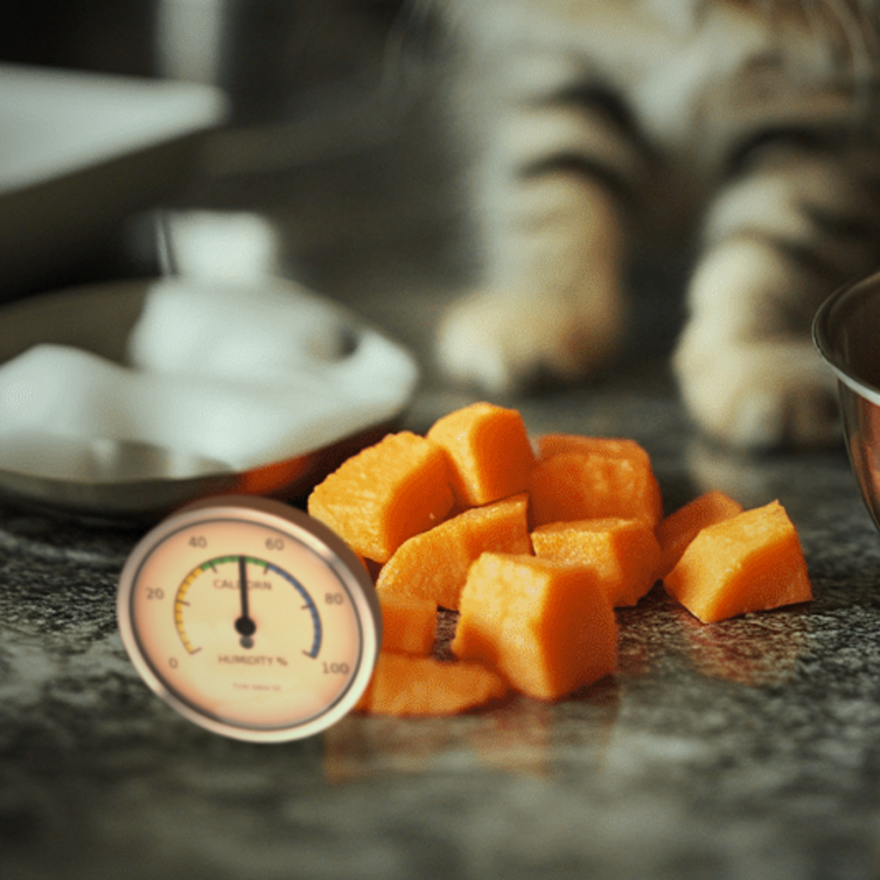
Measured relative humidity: 52 %
